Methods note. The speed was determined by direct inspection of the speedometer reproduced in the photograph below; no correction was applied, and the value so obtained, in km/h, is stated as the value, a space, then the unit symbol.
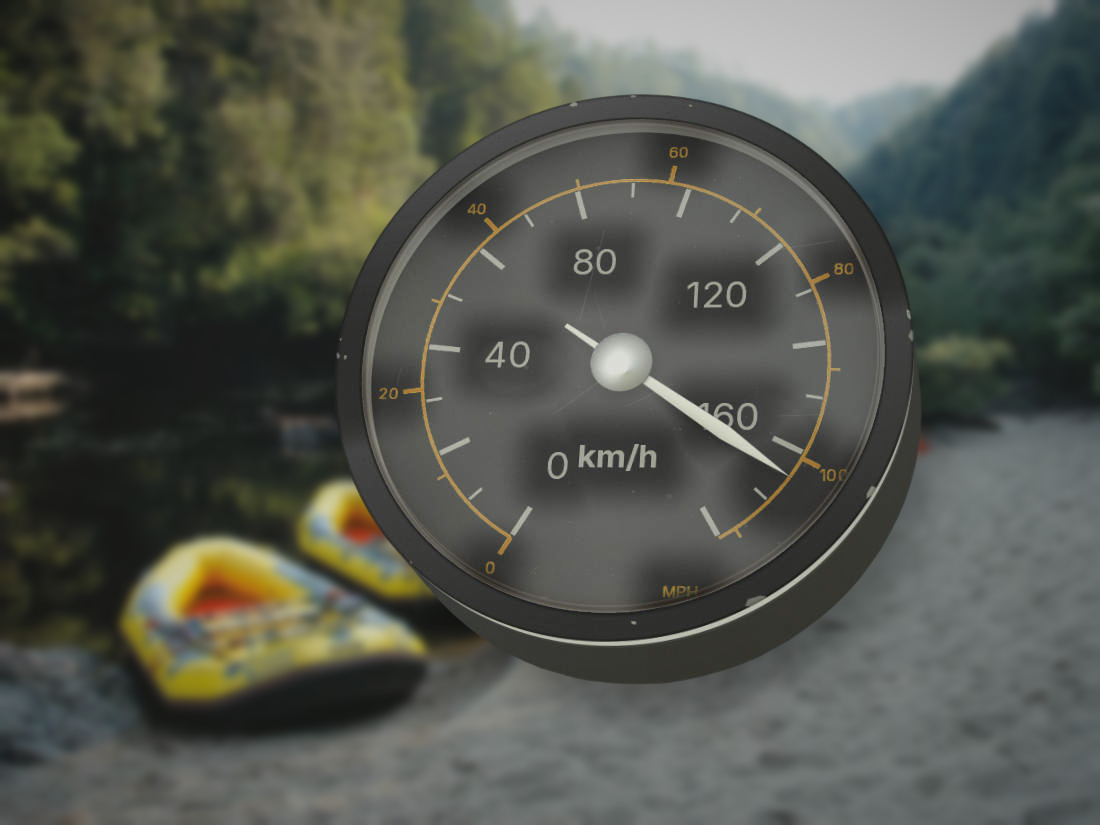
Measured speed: 165 km/h
